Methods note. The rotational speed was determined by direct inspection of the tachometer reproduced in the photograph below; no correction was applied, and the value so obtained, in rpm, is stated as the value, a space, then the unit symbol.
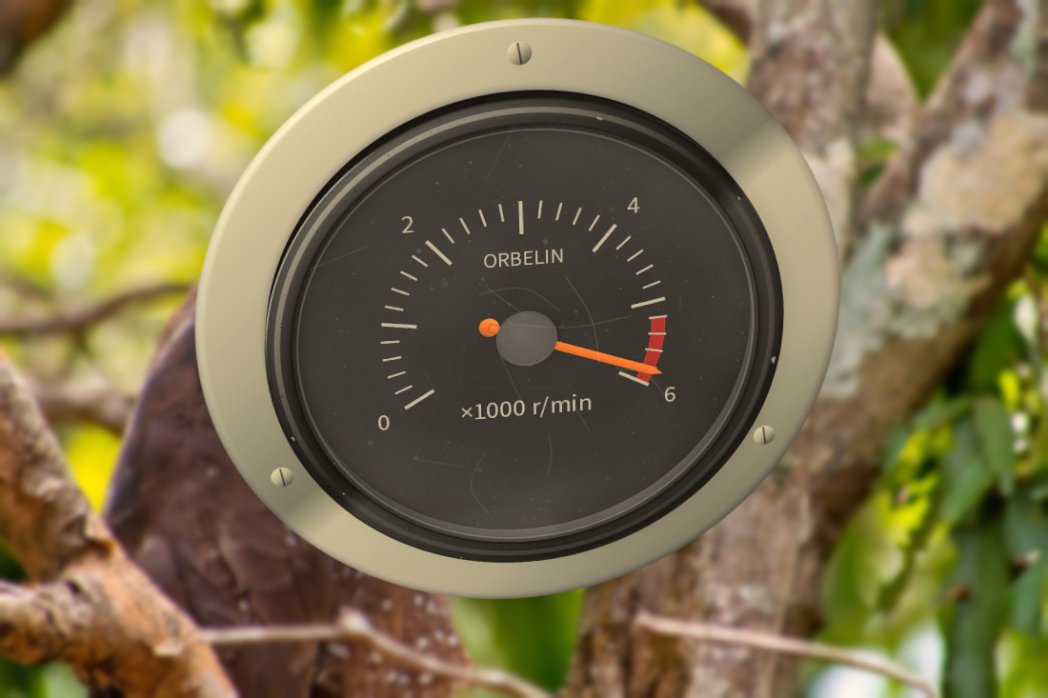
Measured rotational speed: 5800 rpm
